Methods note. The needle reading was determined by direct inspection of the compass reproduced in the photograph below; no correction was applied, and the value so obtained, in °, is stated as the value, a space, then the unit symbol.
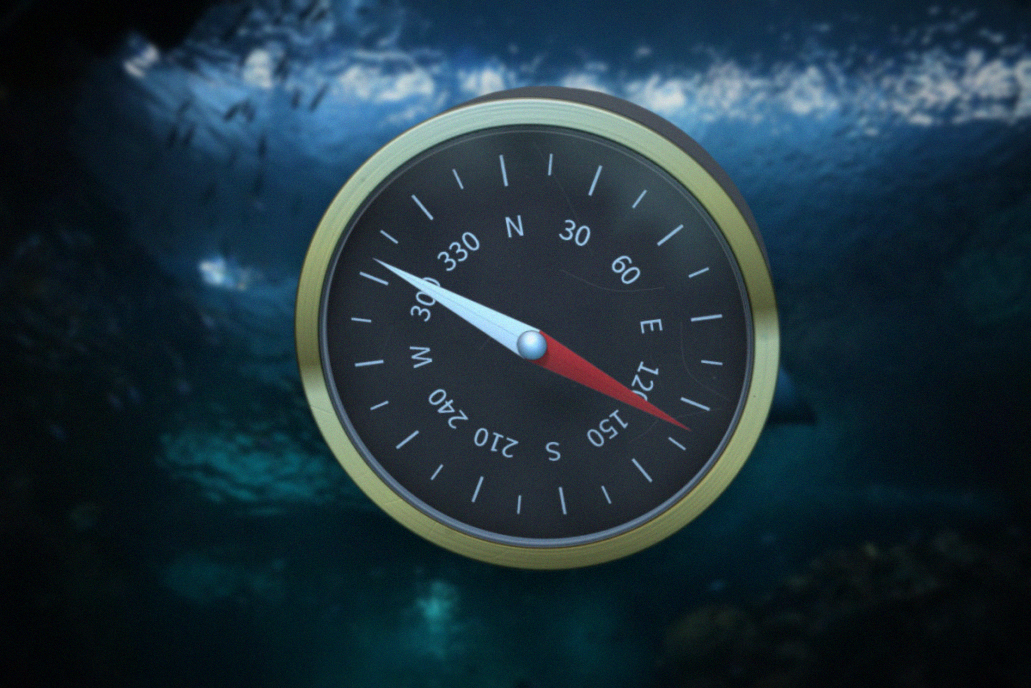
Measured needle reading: 127.5 °
